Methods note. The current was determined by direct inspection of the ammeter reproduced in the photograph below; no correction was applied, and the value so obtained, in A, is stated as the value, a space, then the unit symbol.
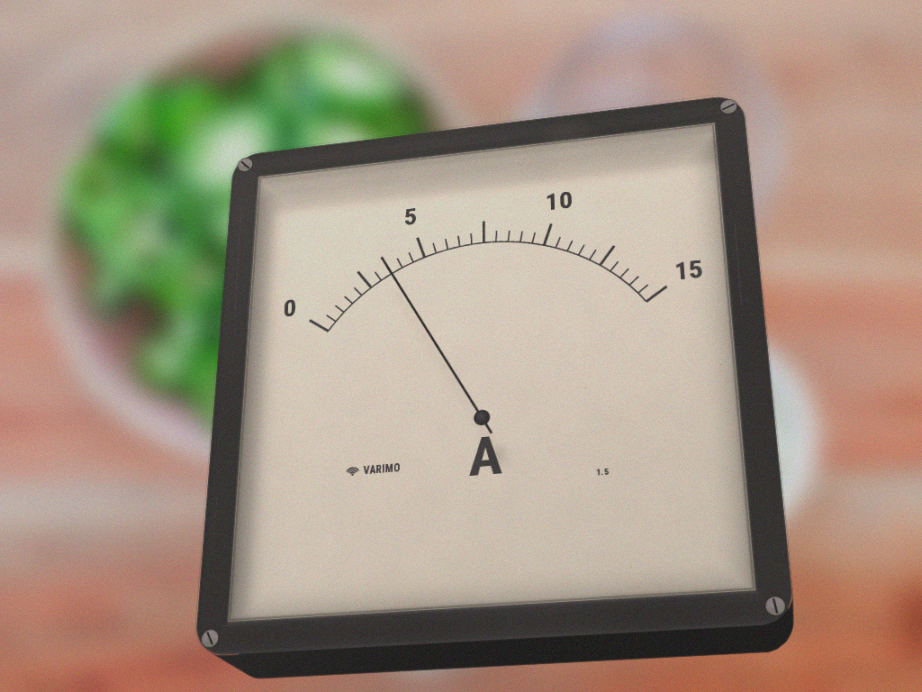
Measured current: 3.5 A
